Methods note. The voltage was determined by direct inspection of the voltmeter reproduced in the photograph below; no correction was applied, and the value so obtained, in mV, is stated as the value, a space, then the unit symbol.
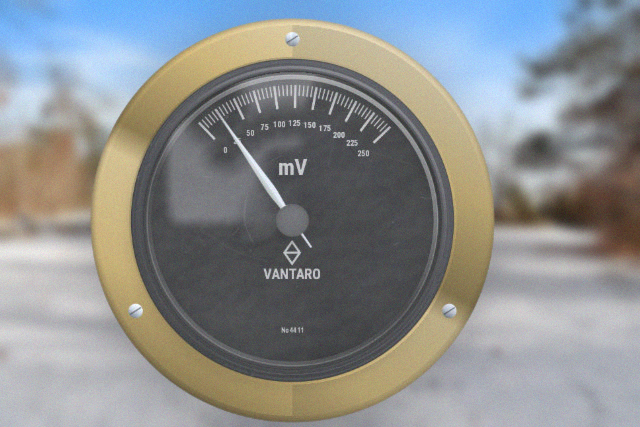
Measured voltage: 25 mV
